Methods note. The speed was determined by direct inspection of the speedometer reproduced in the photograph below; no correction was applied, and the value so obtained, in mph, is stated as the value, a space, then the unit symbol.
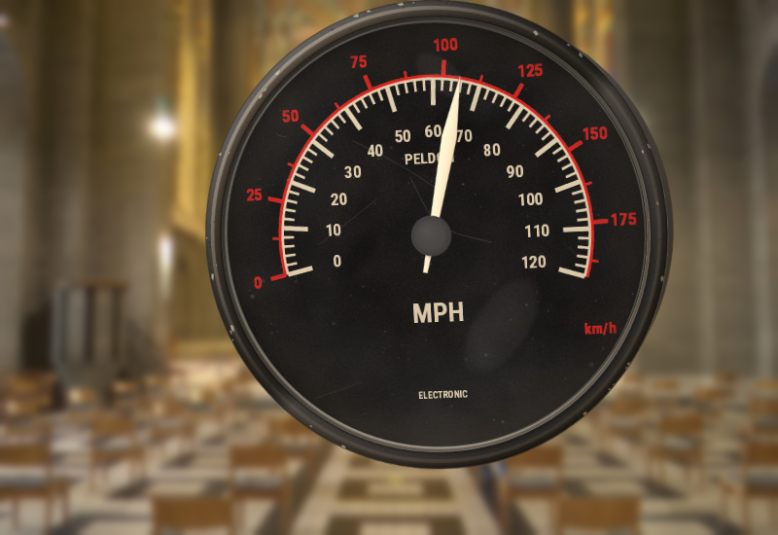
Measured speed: 66 mph
